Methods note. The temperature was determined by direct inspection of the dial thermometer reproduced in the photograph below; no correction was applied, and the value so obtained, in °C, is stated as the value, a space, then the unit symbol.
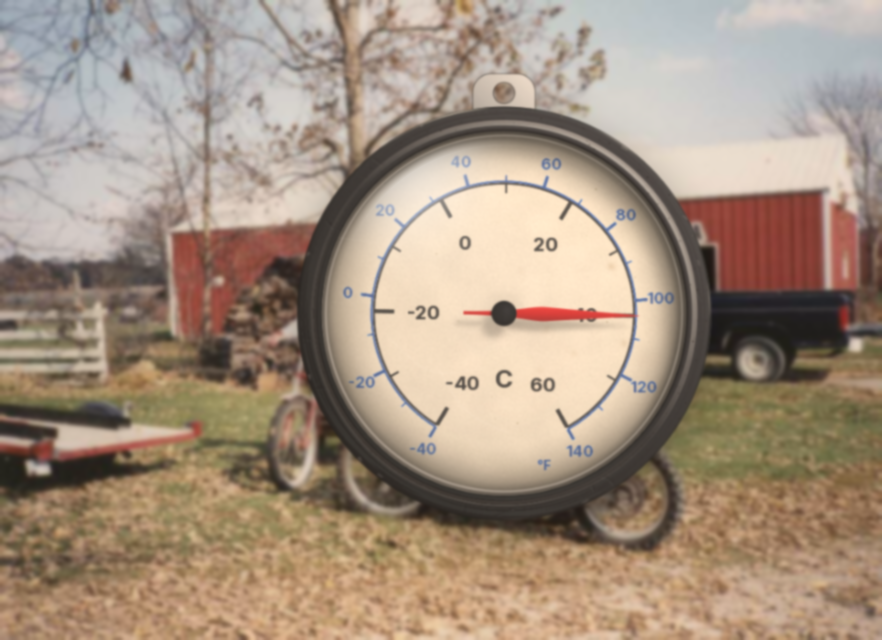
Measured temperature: 40 °C
